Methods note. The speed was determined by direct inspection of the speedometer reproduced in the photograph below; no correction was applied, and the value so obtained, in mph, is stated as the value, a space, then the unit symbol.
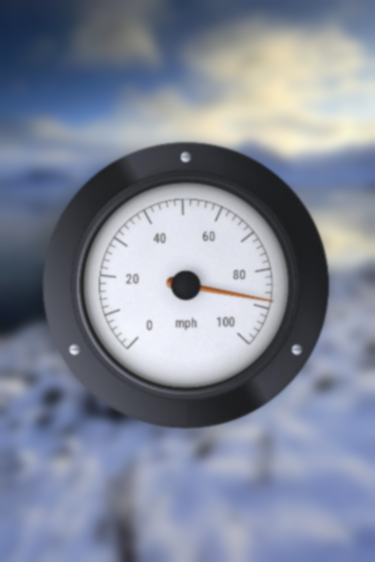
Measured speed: 88 mph
